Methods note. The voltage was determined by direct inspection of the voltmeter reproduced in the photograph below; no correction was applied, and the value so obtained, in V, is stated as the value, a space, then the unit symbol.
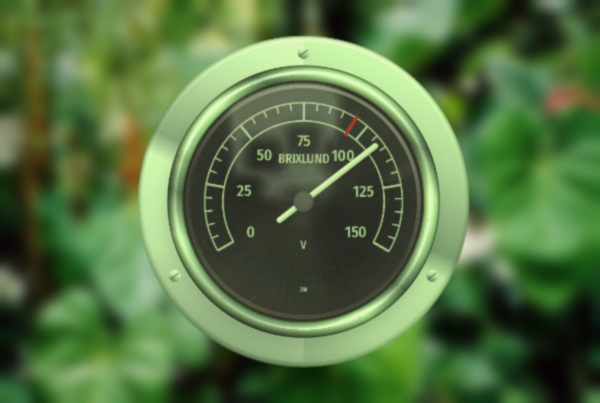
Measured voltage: 107.5 V
